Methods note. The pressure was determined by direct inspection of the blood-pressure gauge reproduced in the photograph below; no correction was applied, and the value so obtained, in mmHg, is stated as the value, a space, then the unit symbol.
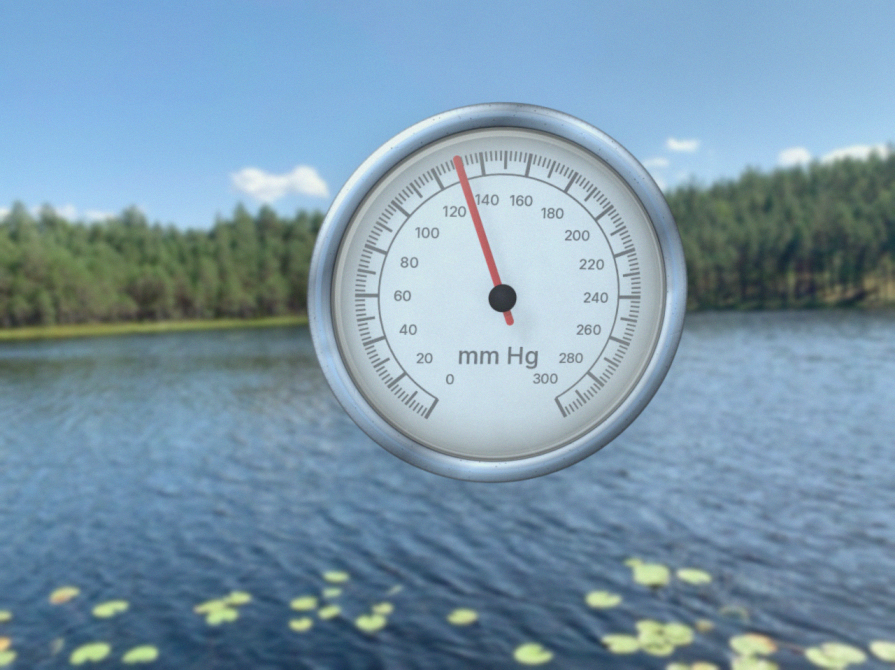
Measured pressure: 130 mmHg
